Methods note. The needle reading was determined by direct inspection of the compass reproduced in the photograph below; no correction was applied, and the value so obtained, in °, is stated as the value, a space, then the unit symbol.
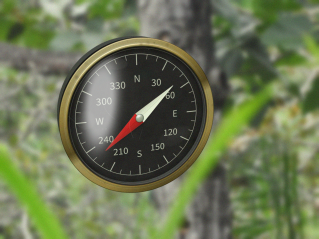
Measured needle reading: 230 °
